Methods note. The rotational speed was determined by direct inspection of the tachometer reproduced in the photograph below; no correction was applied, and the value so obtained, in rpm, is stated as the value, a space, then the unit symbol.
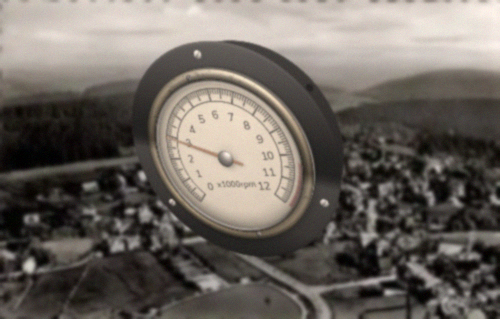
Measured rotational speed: 3000 rpm
